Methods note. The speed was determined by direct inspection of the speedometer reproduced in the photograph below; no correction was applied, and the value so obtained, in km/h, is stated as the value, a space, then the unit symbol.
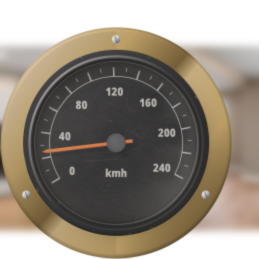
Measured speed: 25 km/h
